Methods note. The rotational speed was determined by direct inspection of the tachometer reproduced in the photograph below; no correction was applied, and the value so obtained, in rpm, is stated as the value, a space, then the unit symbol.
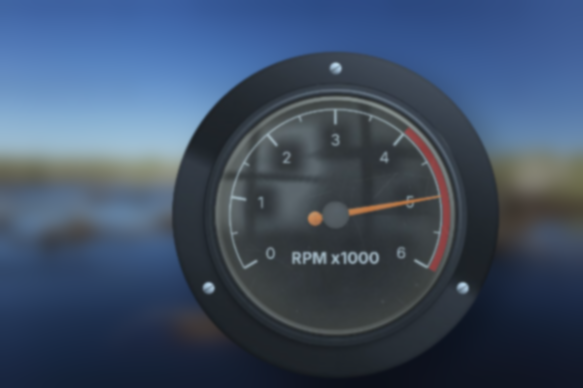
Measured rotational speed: 5000 rpm
